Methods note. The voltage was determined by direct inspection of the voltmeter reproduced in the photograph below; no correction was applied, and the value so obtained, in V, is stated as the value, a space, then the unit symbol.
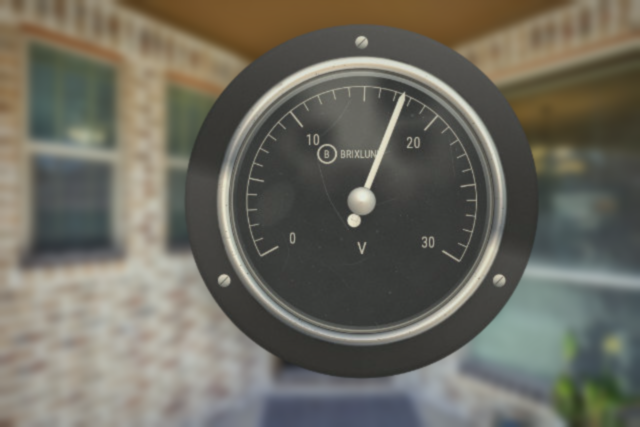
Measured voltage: 17.5 V
